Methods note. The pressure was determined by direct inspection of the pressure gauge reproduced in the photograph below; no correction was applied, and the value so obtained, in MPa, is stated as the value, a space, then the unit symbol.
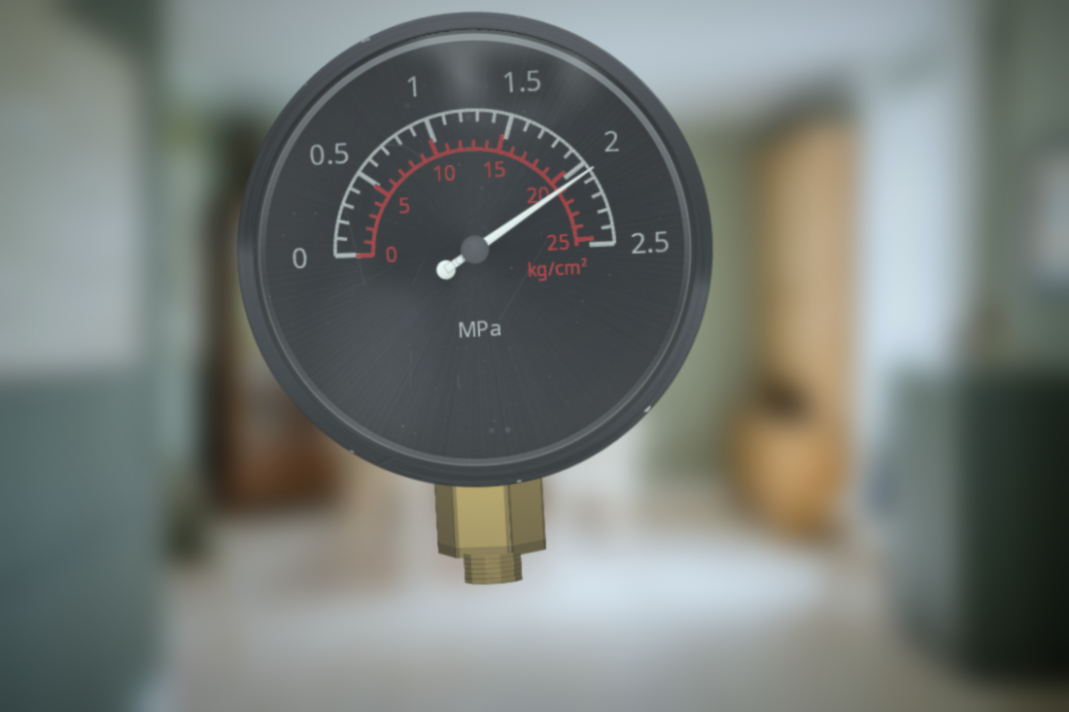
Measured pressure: 2.05 MPa
